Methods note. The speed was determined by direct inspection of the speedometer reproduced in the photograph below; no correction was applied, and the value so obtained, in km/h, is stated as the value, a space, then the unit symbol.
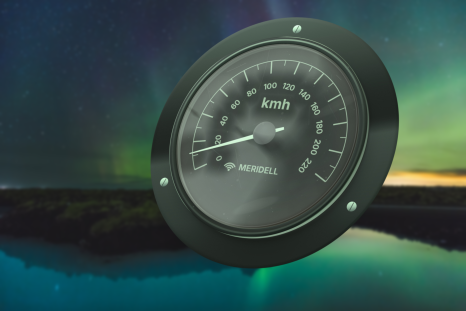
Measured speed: 10 km/h
